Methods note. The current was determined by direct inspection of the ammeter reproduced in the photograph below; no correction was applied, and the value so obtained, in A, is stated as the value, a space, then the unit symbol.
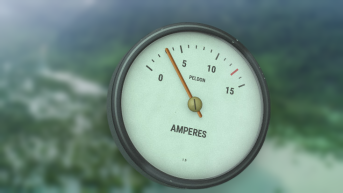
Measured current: 3 A
